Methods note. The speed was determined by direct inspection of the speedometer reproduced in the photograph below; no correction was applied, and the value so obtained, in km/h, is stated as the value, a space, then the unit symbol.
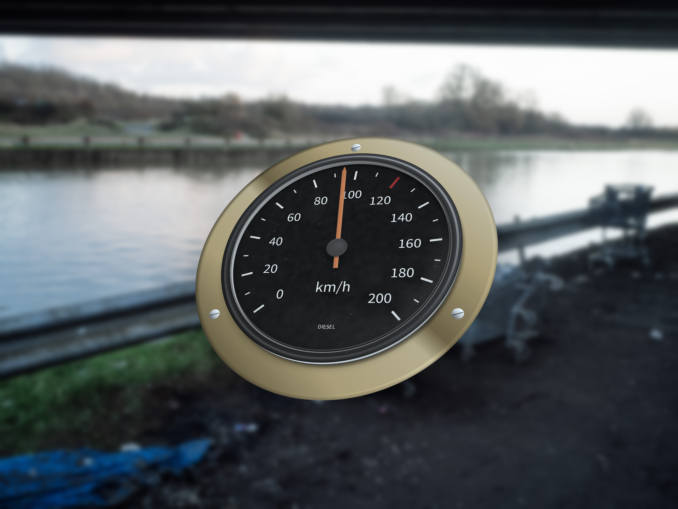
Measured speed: 95 km/h
